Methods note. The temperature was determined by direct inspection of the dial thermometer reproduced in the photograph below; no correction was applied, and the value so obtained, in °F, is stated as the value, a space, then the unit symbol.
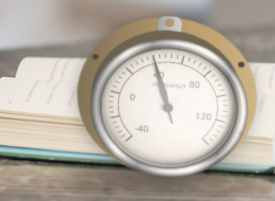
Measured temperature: 40 °F
